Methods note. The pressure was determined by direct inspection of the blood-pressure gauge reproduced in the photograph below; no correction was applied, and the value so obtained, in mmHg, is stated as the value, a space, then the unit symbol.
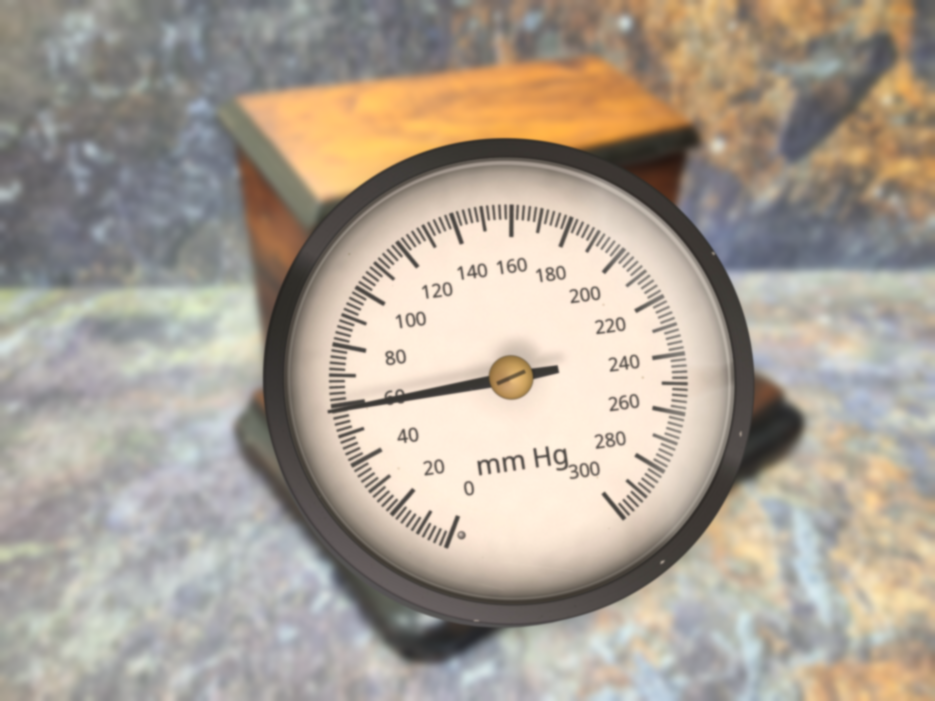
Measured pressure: 58 mmHg
